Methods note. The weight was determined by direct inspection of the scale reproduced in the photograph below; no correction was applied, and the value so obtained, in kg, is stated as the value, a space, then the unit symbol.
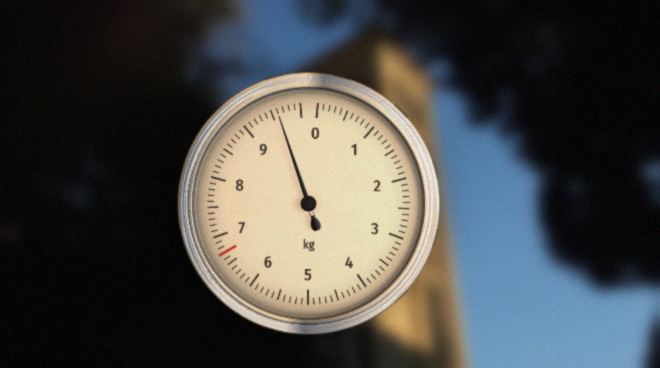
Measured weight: 9.6 kg
